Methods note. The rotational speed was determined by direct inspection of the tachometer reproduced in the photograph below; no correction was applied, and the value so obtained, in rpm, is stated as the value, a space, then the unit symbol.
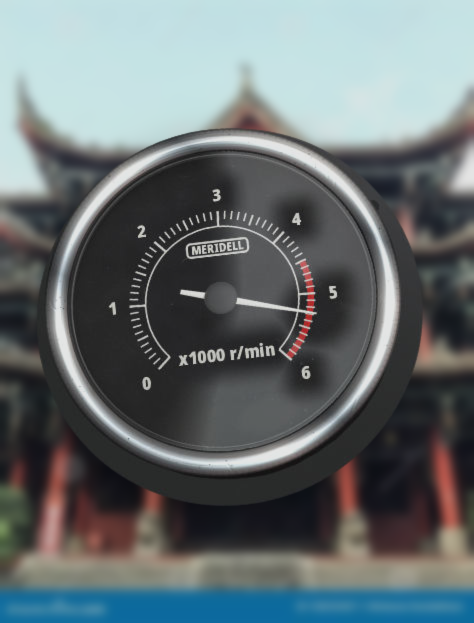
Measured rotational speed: 5300 rpm
